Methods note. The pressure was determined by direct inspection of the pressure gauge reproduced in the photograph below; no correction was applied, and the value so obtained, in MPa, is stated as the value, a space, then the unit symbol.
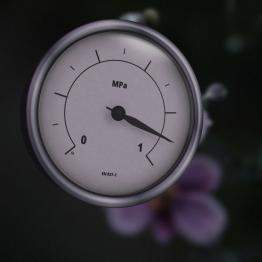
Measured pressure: 0.9 MPa
